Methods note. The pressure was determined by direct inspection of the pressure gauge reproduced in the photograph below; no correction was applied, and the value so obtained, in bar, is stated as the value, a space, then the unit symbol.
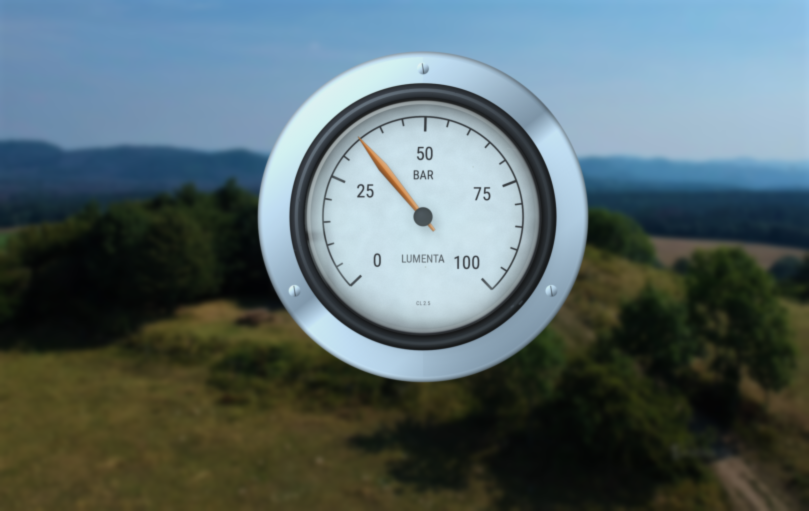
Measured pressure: 35 bar
